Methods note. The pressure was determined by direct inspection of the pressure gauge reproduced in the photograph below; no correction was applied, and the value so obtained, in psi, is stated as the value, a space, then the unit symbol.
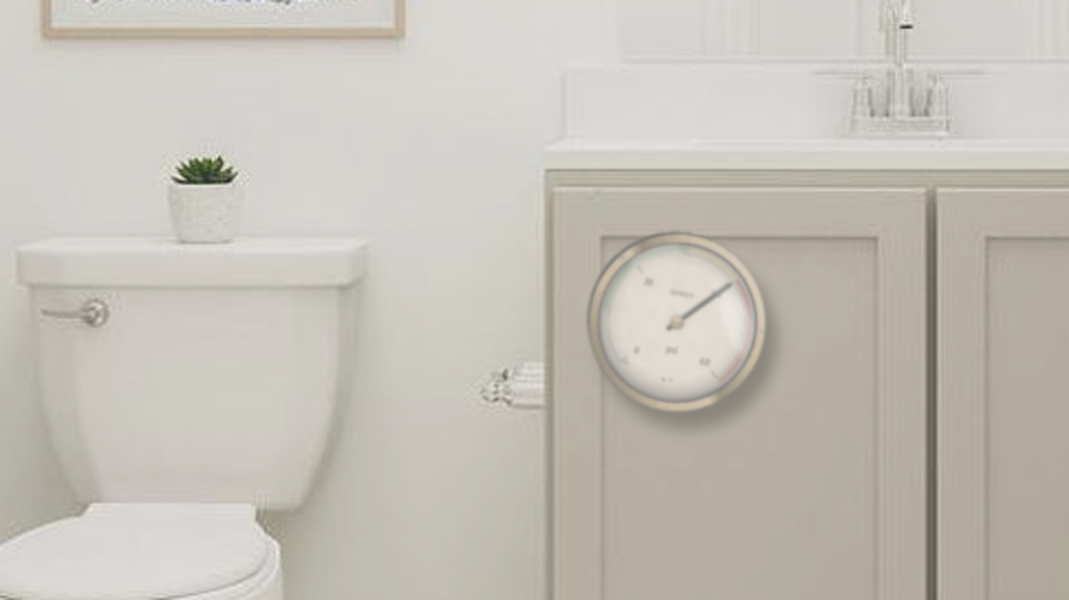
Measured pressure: 40 psi
